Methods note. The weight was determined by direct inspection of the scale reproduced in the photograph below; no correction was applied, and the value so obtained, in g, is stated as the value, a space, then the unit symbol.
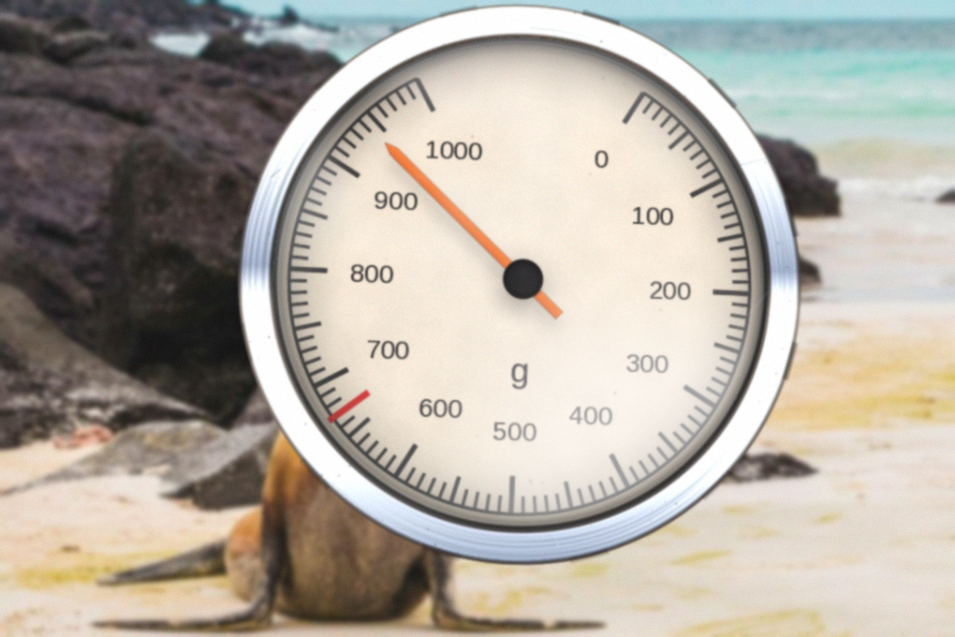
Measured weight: 940 g
